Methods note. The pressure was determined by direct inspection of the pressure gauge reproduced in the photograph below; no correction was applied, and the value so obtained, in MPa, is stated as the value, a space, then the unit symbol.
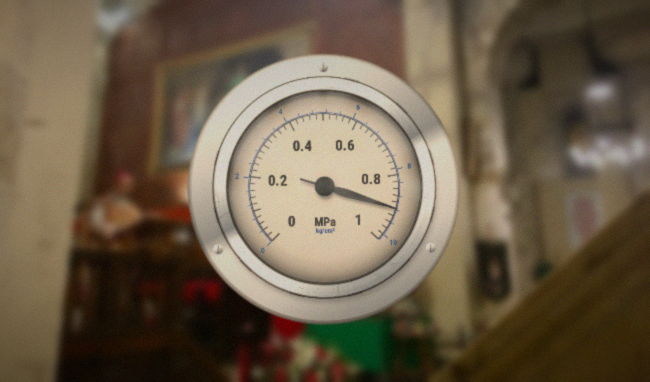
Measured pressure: 0.9 MPa
